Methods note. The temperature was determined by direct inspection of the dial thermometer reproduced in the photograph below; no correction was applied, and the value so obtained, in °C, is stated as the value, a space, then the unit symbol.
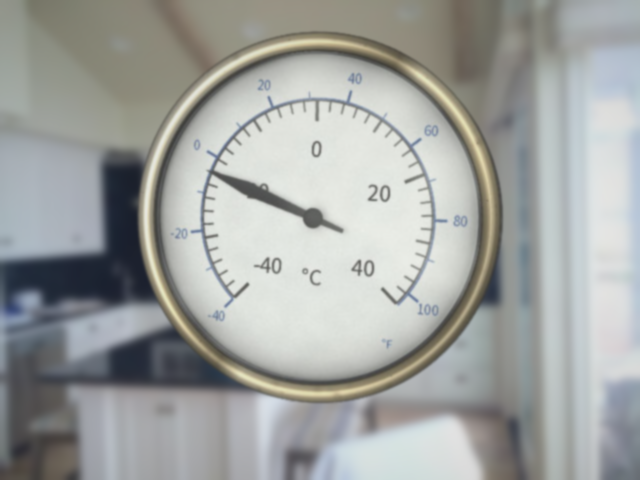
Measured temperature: -20 °C
